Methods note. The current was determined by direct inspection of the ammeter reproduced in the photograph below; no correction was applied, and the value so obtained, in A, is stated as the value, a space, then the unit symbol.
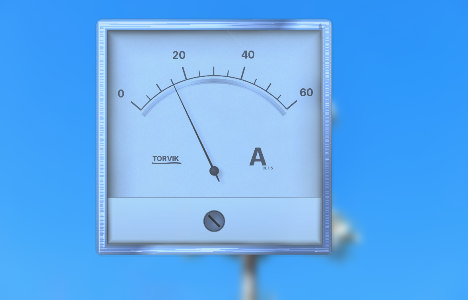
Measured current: 15 A
